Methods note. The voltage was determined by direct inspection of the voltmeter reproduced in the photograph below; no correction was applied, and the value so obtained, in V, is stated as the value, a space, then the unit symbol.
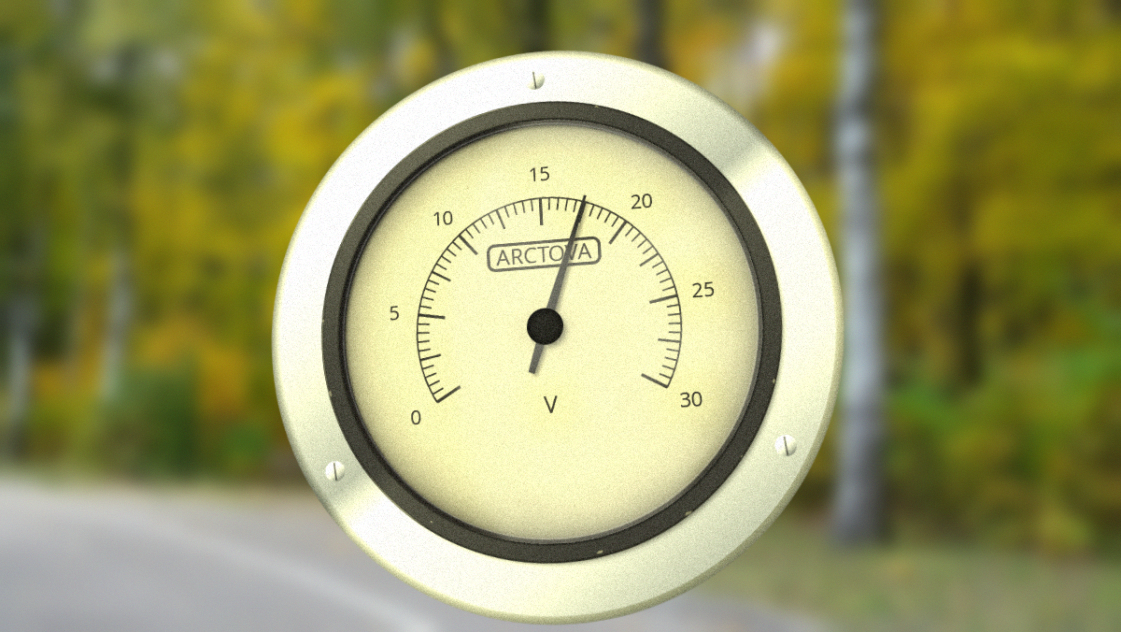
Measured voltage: 17.5 V
